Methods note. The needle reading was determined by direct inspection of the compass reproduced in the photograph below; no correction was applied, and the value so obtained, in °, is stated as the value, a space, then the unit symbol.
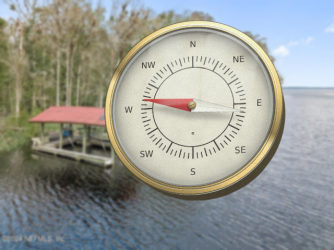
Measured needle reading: 280 °
